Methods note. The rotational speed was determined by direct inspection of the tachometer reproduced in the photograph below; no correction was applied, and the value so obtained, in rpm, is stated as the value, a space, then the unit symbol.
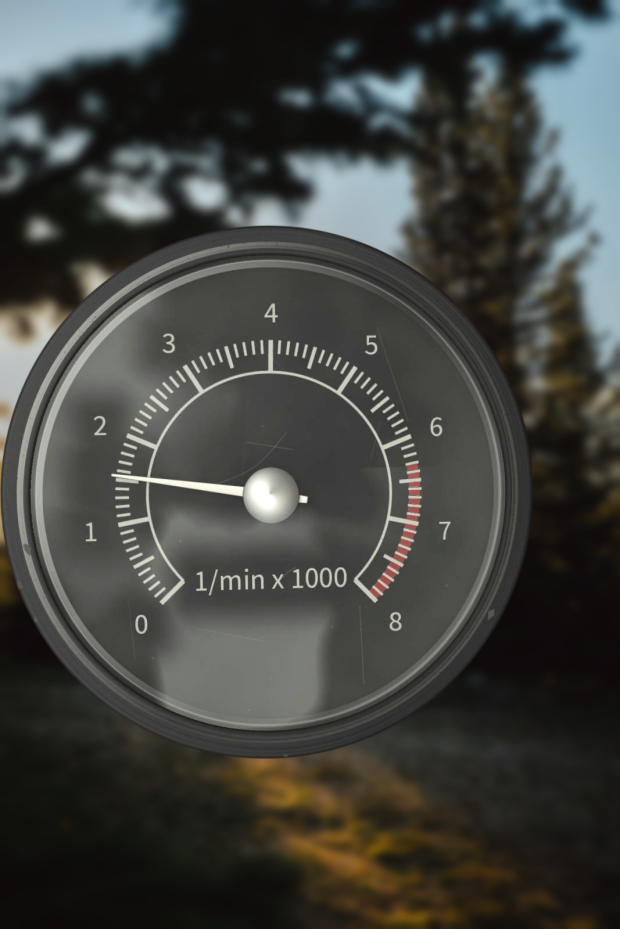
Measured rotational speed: 1550 rpm
